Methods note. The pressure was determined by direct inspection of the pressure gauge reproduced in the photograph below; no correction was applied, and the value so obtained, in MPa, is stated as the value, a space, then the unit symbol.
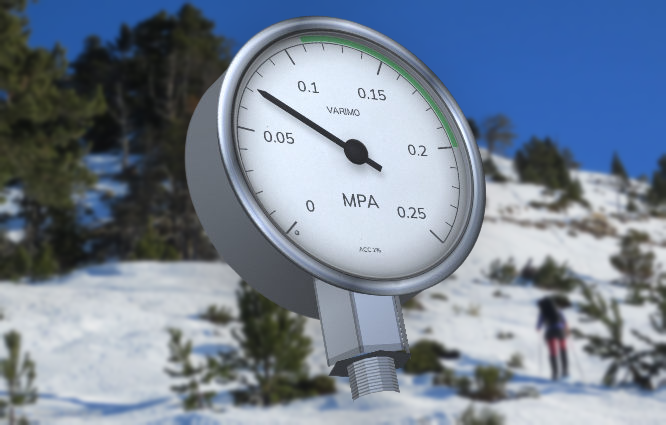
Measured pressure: 0.07 MPa
